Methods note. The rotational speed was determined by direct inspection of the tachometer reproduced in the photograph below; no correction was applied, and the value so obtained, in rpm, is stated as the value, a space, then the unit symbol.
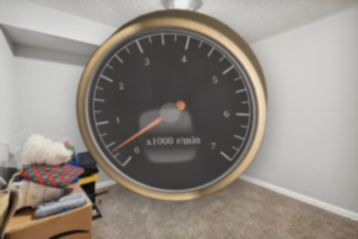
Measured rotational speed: 375 rpm
